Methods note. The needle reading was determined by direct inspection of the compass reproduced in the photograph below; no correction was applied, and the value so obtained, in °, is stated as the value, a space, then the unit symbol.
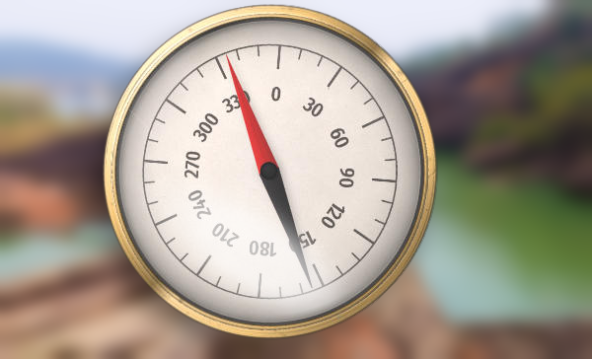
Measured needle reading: 335 °
